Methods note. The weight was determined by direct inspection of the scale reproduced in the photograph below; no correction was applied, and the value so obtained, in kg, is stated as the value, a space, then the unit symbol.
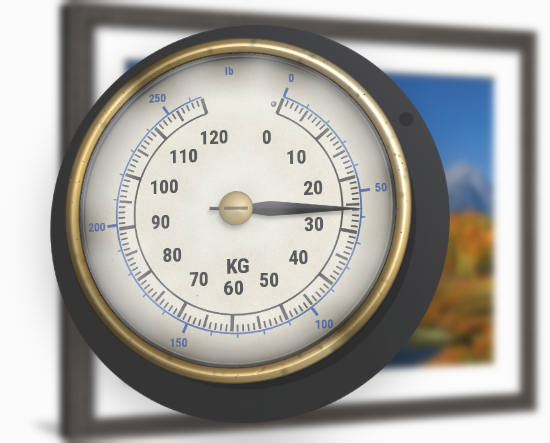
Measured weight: 26 kg
